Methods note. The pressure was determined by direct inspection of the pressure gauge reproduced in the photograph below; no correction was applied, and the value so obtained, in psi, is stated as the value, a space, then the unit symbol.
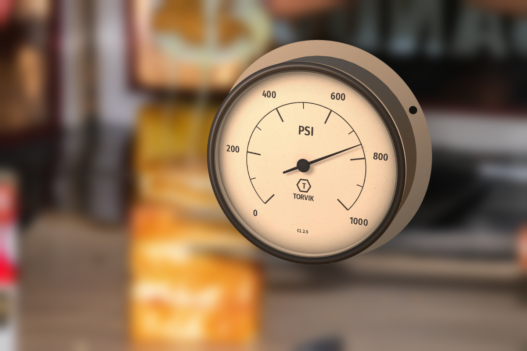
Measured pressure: 750 psi
